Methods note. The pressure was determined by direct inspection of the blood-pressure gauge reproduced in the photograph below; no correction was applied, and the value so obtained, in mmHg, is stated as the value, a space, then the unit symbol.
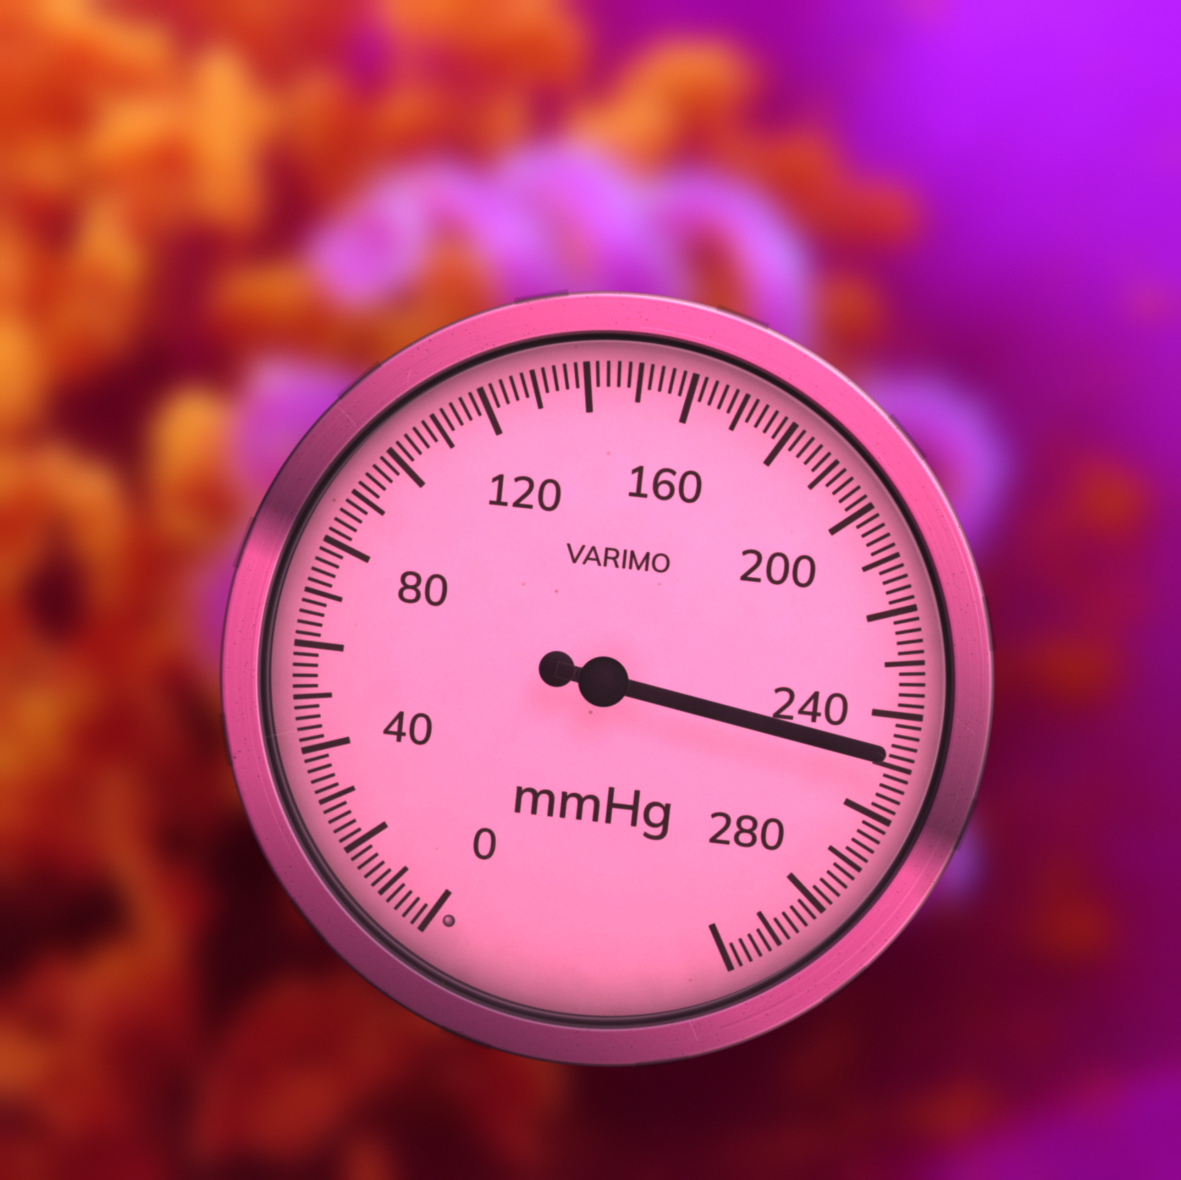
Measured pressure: 248 mmHg
